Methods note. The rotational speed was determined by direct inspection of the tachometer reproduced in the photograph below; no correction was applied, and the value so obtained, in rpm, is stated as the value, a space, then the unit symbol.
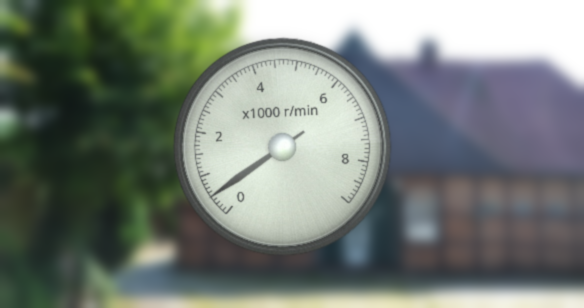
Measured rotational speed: 500 rpm
